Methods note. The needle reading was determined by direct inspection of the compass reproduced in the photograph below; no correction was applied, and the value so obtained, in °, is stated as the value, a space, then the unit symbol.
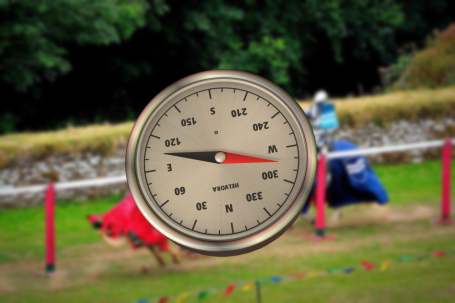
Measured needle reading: 285 °
